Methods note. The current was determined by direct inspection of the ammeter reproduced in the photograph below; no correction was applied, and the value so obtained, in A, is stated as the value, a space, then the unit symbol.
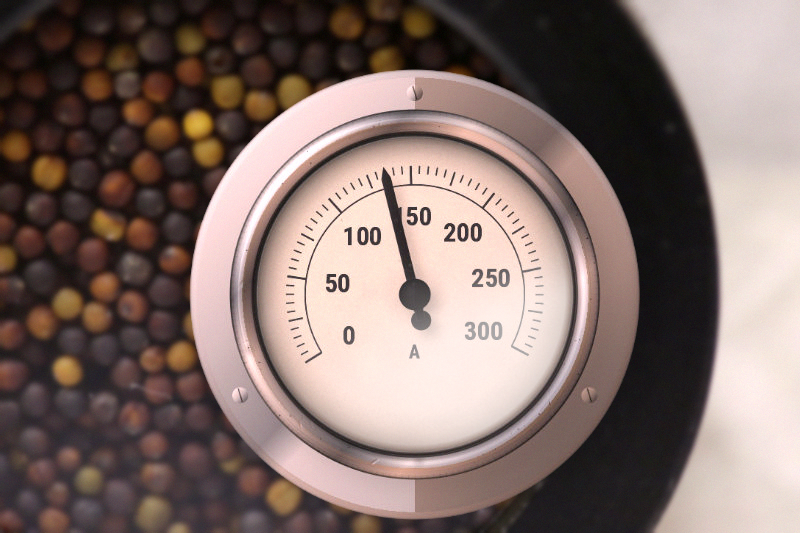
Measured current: 135 A
